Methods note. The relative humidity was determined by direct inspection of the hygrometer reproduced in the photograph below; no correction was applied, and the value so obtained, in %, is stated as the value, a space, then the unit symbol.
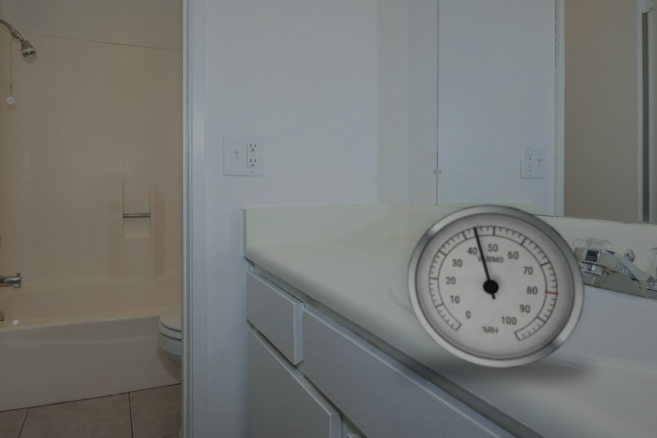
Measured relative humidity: 44 %
